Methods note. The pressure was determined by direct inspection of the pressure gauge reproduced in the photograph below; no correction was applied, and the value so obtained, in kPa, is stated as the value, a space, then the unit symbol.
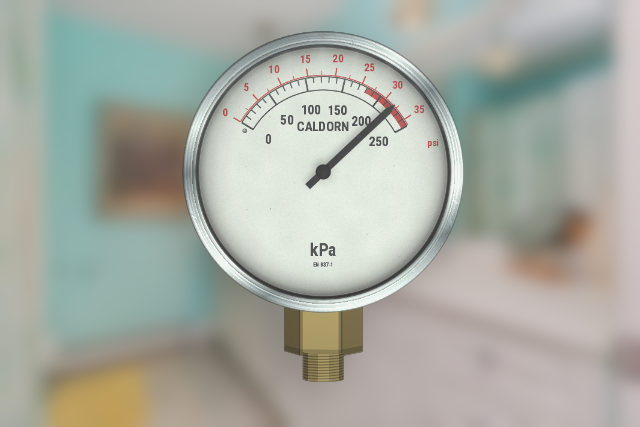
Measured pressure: 220 kPa
